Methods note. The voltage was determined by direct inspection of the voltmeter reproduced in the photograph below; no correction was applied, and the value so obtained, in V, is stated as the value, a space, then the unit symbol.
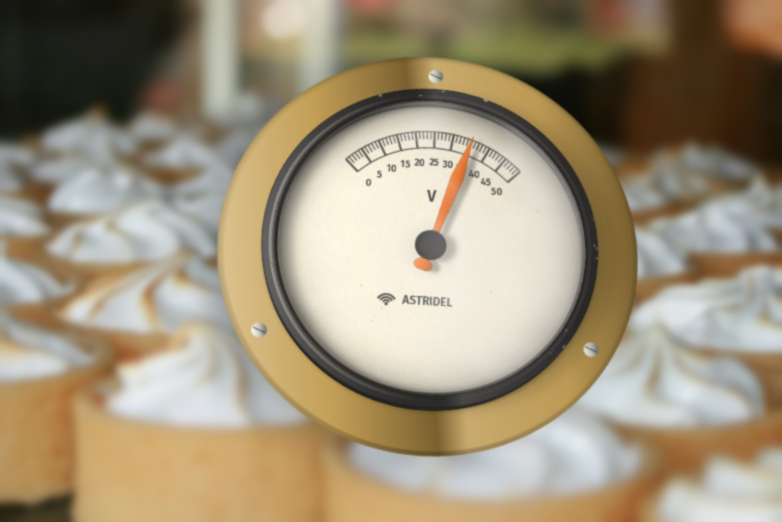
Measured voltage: 35 V
